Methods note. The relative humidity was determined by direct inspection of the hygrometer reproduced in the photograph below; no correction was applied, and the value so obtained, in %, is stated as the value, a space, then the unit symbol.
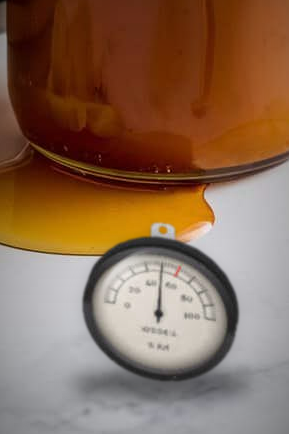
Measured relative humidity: 50 %
